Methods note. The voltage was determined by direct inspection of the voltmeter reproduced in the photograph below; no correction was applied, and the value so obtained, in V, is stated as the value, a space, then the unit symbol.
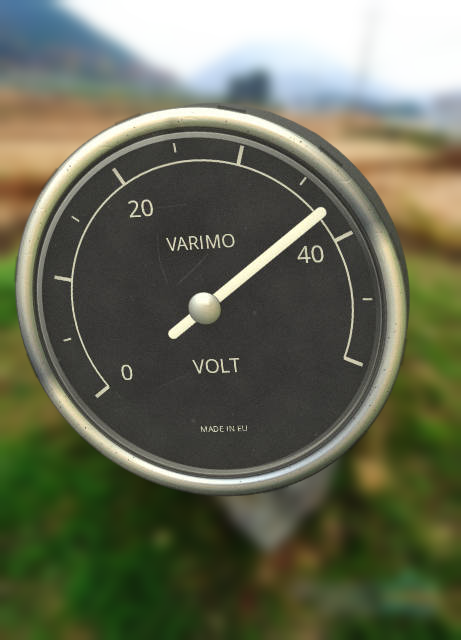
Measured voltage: 37.5 V
